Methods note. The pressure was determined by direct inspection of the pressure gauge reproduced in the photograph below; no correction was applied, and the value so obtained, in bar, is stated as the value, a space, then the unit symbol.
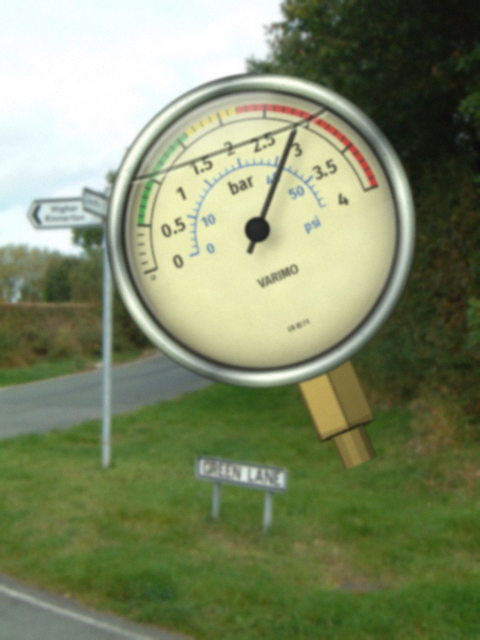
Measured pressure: 2.9 bar
